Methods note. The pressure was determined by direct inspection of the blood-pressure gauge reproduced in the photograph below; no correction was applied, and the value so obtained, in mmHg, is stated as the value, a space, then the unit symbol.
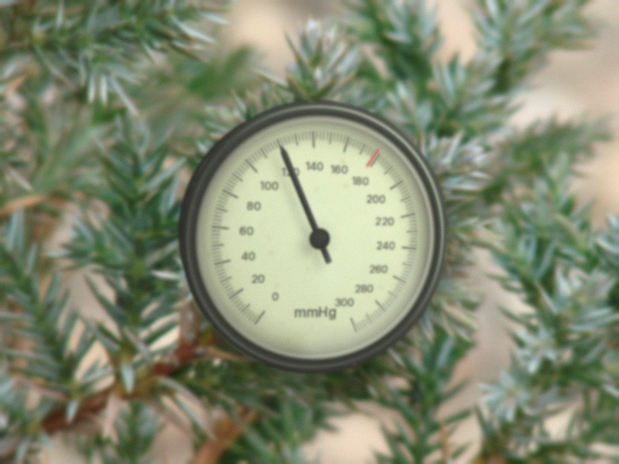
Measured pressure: 120 mmHg
